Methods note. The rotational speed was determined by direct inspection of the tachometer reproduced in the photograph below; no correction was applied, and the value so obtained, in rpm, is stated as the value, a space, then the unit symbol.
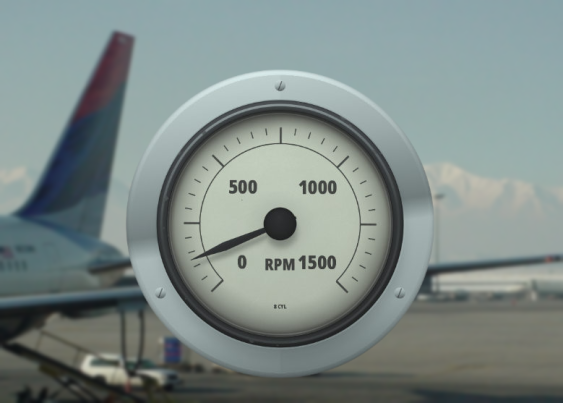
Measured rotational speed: 125 rpm
